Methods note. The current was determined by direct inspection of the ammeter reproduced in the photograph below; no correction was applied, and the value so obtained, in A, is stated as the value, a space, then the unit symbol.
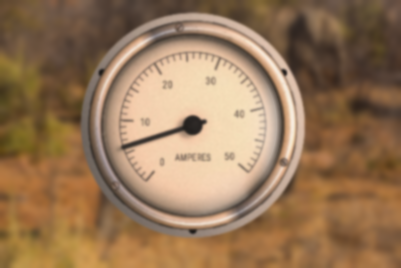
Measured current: 6 A
